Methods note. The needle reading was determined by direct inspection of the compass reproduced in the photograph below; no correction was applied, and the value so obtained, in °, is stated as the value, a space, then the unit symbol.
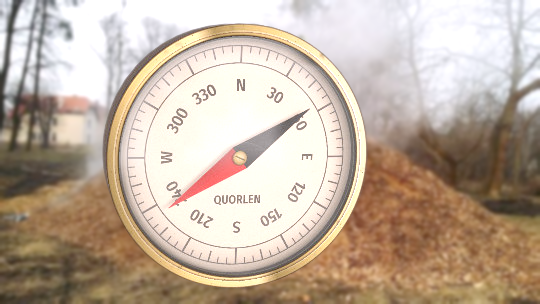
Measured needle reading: 235 °
